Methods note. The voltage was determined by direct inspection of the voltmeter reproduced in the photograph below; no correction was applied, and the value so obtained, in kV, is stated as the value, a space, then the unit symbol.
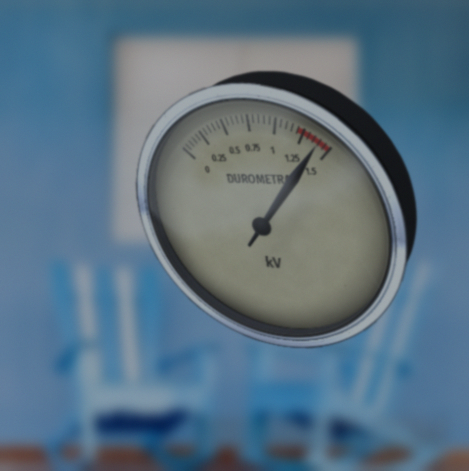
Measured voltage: 1.4 kV
